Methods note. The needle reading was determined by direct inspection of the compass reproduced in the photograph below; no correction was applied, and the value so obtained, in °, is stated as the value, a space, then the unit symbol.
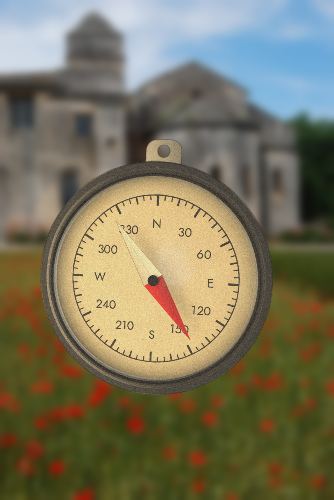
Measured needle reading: 145 °
